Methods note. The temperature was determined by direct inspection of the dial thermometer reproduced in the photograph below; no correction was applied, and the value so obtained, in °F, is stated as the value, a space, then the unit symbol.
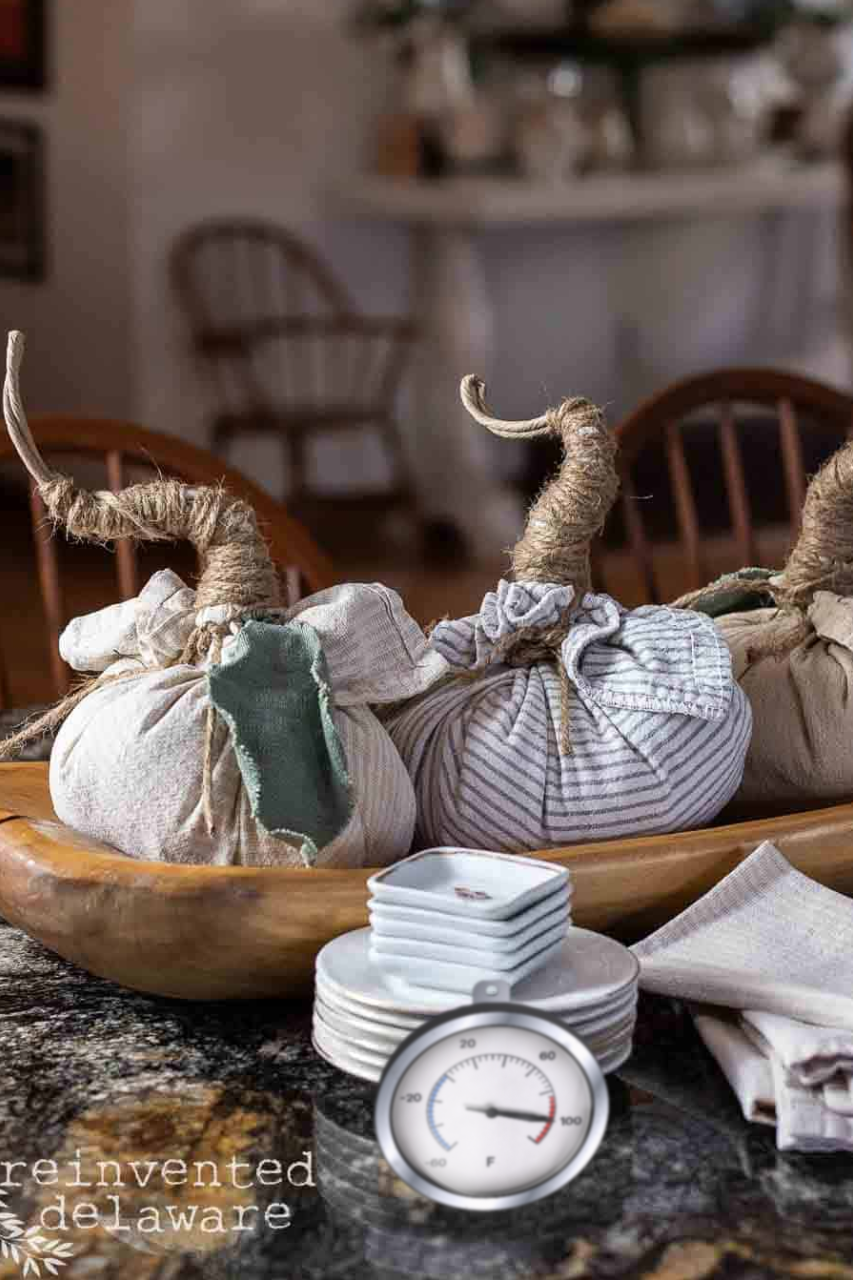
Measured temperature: 100 °F
